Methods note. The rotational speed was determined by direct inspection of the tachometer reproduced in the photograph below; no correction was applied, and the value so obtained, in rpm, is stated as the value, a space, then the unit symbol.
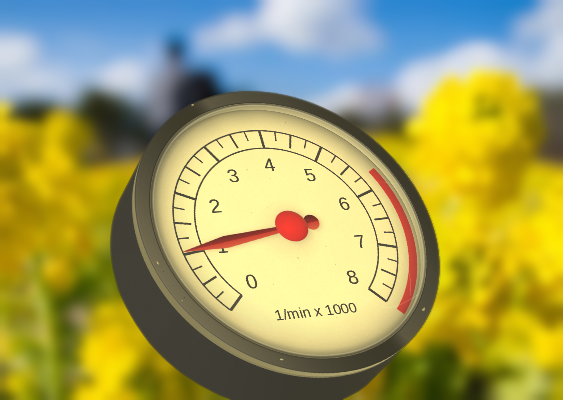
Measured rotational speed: 1000 rpm
